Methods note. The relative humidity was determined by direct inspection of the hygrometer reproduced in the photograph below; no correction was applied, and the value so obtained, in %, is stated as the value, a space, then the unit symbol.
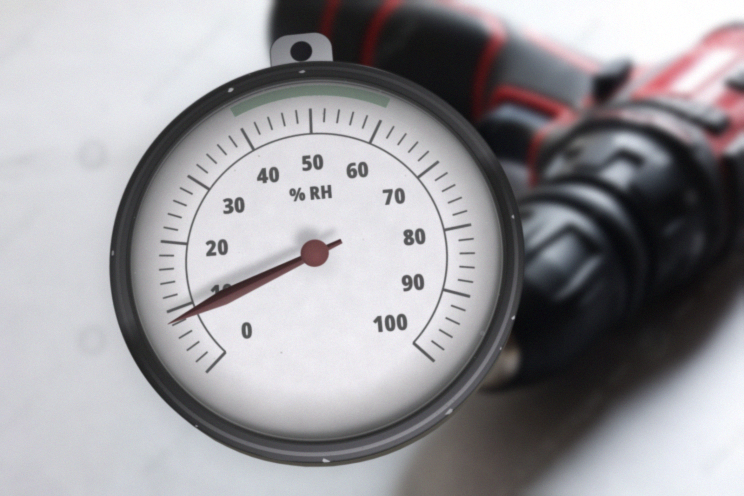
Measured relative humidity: 8 %
